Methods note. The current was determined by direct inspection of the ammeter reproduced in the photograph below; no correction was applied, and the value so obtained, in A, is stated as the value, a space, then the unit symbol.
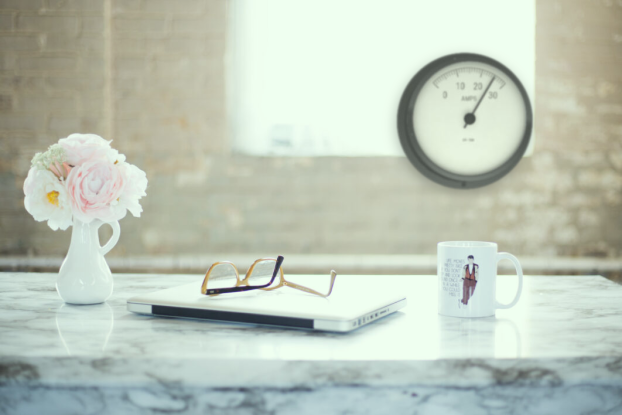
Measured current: 25 A
